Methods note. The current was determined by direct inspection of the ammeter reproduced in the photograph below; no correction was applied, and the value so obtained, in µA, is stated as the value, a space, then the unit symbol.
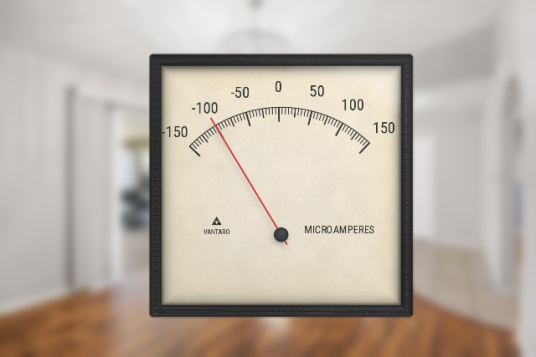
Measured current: -100 µA
